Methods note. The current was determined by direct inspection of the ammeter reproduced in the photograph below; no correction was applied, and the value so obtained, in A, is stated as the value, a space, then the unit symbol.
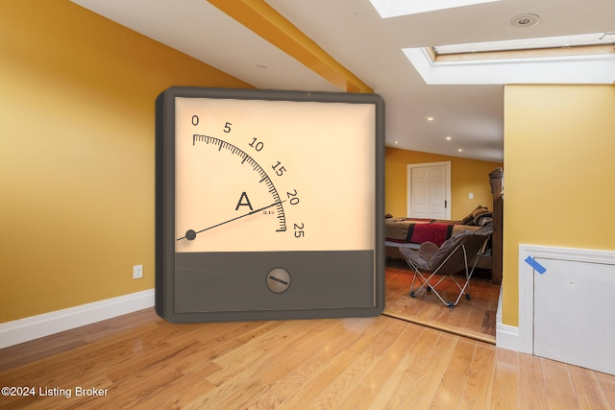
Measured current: 20 A
